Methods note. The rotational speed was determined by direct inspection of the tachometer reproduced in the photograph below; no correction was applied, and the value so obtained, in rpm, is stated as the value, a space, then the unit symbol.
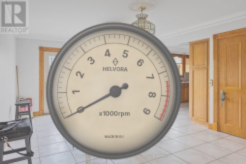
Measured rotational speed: 0 rpm
